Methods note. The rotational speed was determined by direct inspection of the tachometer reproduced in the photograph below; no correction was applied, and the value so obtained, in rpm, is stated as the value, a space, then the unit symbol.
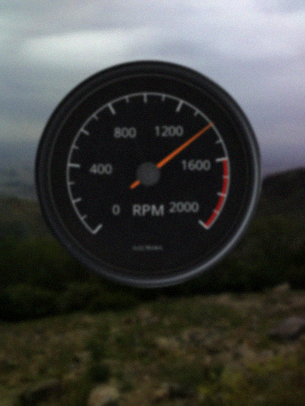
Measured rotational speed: 1400 rpm
